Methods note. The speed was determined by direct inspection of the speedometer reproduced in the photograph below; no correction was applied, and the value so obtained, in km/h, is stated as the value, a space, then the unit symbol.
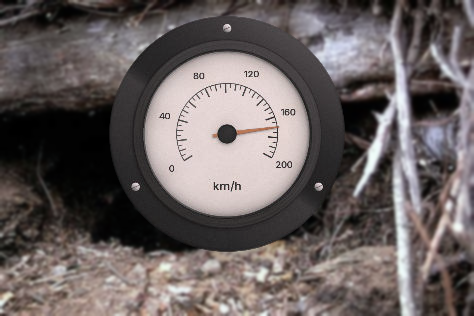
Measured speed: 170 km/h
